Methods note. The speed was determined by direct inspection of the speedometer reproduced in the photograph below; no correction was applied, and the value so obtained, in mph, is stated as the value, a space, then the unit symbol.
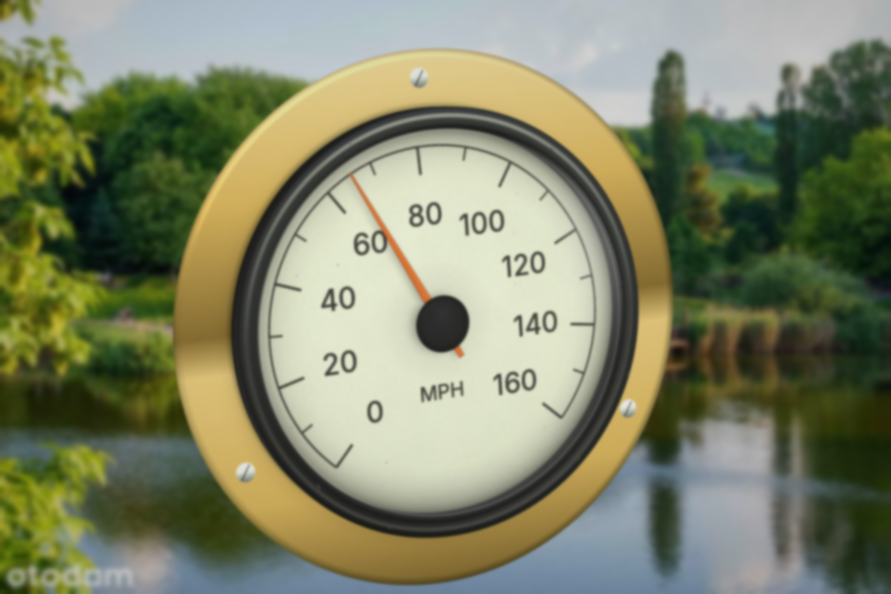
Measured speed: 65 mph
